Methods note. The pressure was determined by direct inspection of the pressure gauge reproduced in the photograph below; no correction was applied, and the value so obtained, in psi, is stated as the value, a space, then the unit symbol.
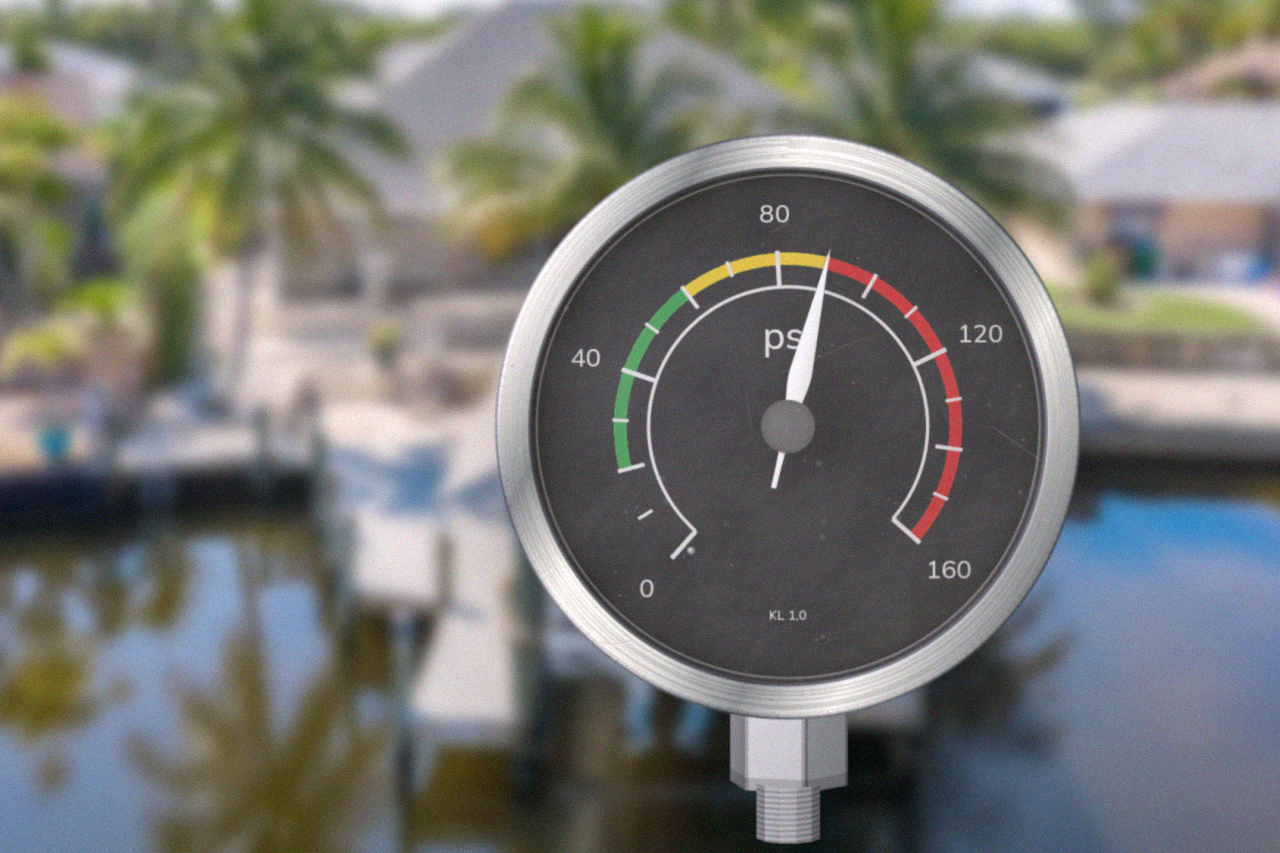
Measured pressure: 90 psi
